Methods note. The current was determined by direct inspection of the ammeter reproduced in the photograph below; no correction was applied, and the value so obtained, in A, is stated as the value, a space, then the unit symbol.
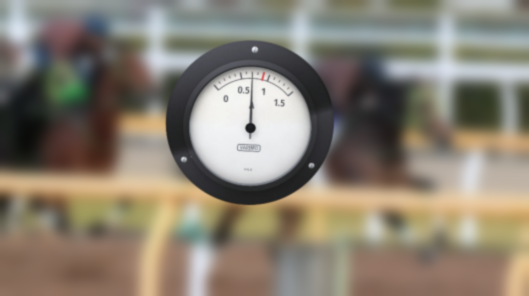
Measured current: 0.7 A
